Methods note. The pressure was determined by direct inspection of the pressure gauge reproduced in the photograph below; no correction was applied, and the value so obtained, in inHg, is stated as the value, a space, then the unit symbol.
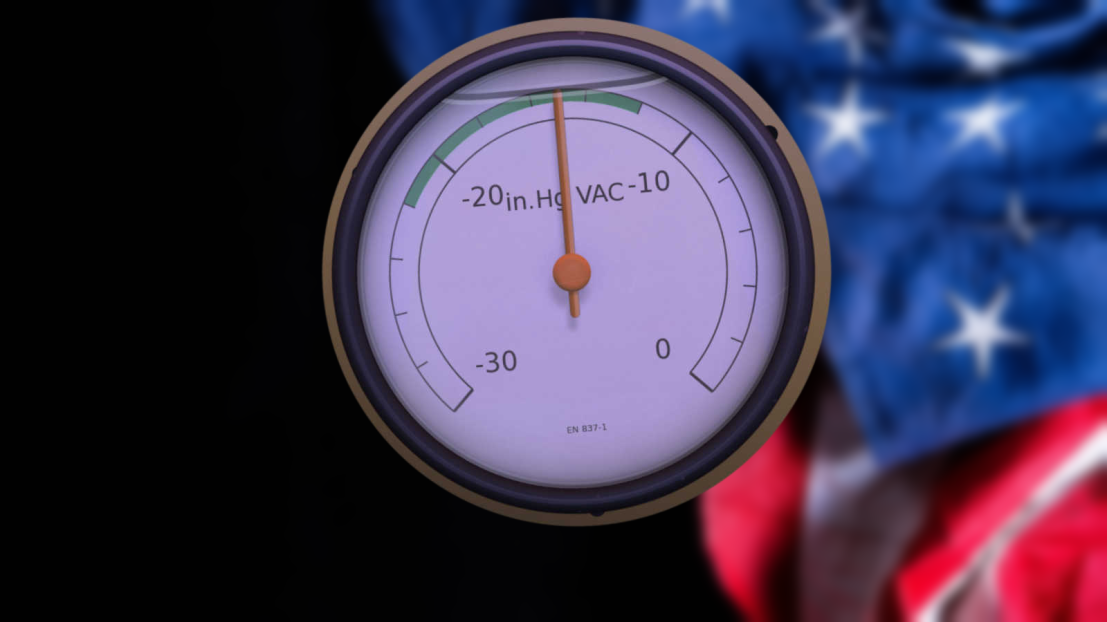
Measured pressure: -15 inHg
